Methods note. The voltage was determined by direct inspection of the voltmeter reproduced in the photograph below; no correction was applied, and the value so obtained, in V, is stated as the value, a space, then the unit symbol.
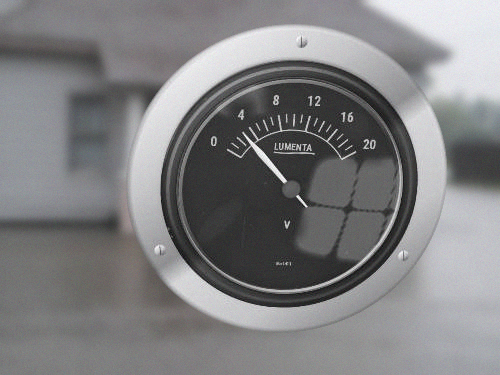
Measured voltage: 3 V
